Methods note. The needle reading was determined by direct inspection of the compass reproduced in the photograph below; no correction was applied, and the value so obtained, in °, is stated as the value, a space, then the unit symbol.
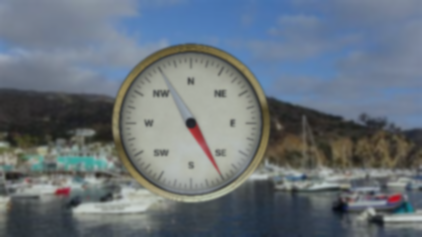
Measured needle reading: 150 °
